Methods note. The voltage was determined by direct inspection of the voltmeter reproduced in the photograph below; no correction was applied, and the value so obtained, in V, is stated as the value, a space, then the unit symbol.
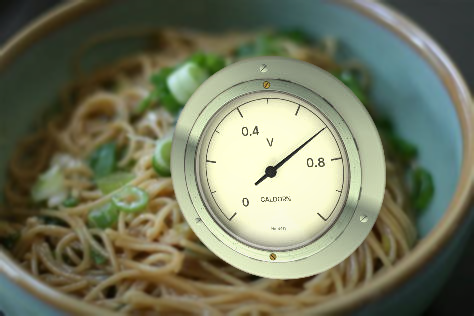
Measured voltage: 0.7 V
